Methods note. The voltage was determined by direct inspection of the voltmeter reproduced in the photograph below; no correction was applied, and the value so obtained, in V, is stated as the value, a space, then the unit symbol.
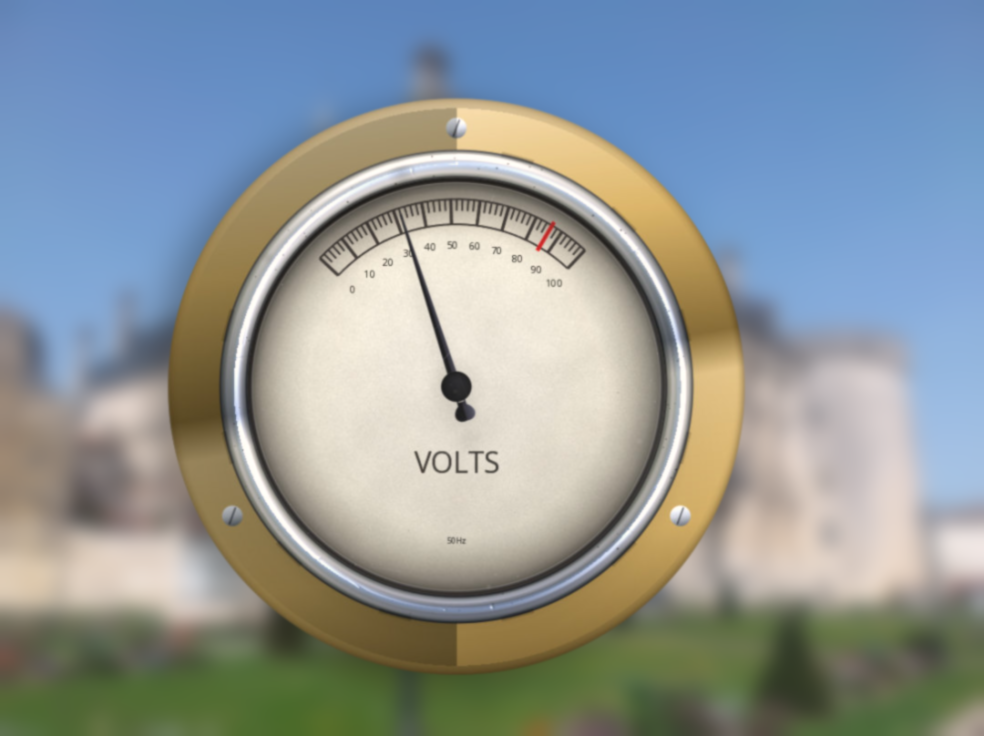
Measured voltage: 32 V
